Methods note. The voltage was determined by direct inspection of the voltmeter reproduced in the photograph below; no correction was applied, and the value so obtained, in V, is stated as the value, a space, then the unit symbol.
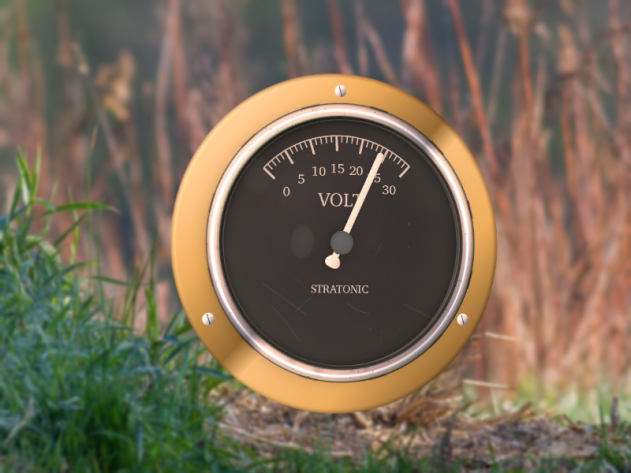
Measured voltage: 24 V
